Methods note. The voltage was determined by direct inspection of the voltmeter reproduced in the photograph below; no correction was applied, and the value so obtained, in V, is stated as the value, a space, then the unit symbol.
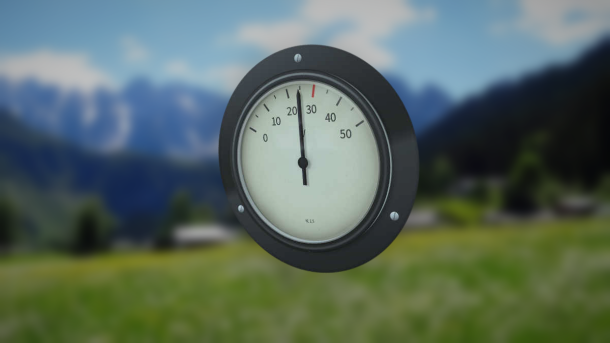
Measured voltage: 25 V
